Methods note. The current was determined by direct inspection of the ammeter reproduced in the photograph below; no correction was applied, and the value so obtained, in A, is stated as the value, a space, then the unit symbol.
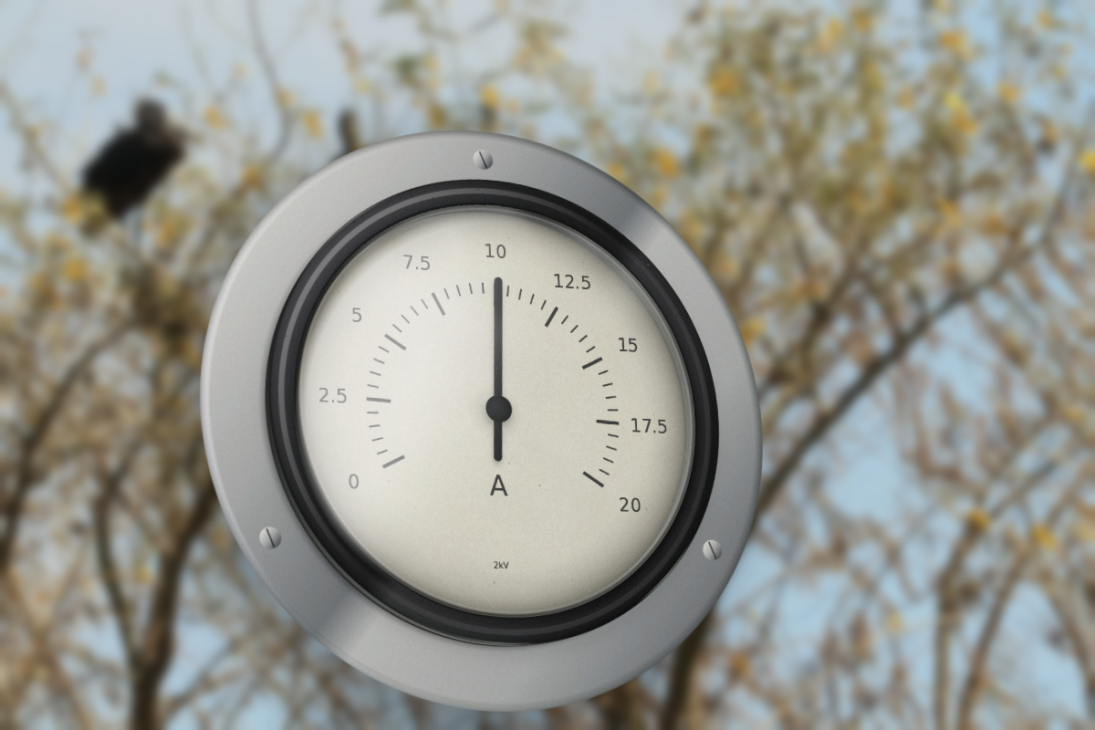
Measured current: 10 A
